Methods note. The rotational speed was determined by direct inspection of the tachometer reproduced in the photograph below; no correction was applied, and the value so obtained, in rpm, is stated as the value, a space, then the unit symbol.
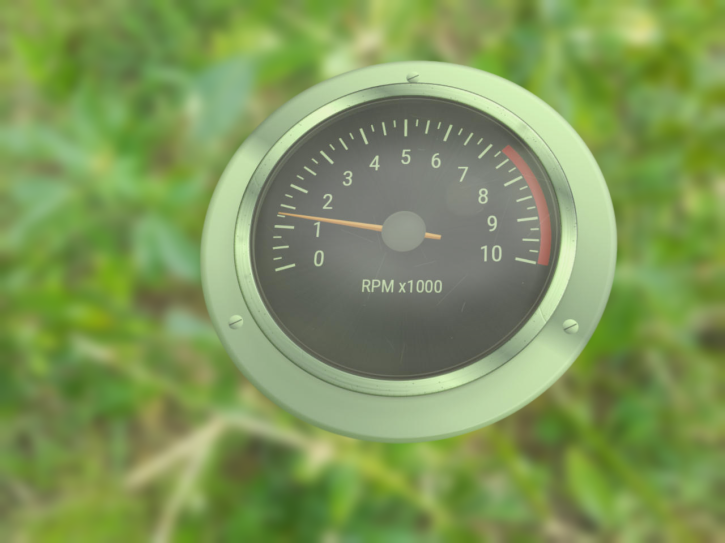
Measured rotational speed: 1250 rpm
